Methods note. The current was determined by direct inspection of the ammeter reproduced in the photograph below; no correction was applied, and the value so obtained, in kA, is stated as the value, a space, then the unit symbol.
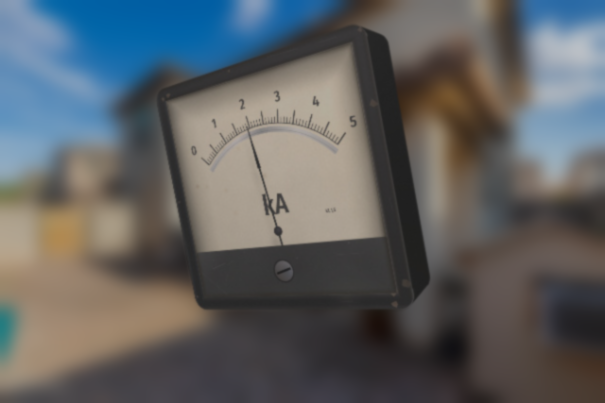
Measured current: 2 kA
